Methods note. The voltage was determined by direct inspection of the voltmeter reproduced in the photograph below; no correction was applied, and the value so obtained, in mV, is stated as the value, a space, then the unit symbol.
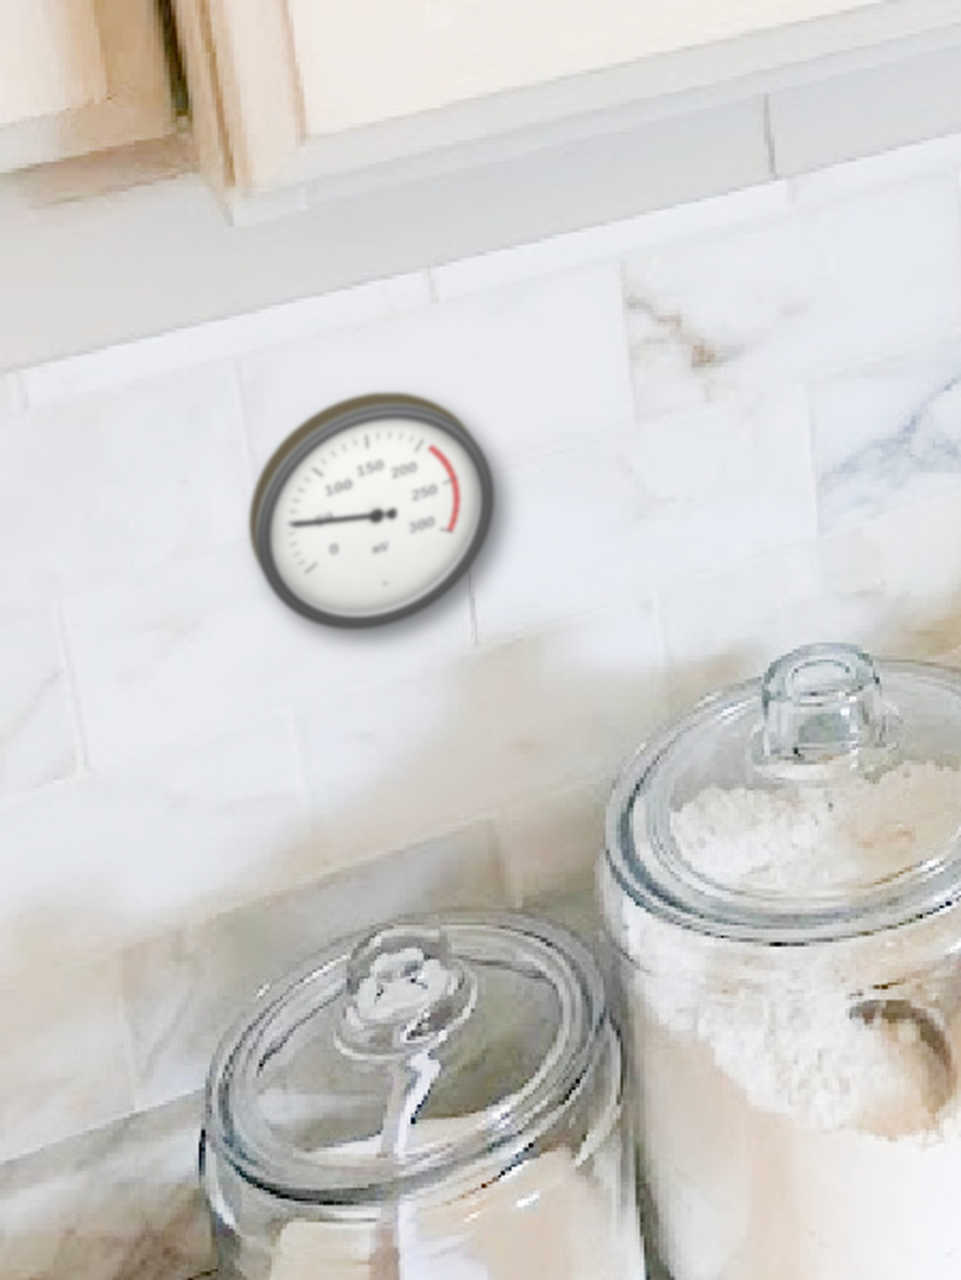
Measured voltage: 50 mV
